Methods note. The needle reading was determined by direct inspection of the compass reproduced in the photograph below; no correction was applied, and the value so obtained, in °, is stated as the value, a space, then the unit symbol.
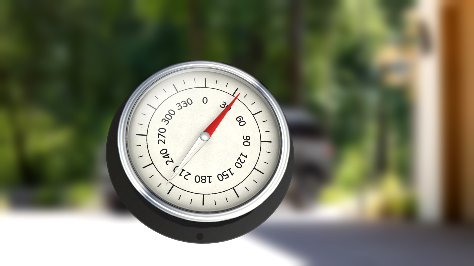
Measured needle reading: 35 °
